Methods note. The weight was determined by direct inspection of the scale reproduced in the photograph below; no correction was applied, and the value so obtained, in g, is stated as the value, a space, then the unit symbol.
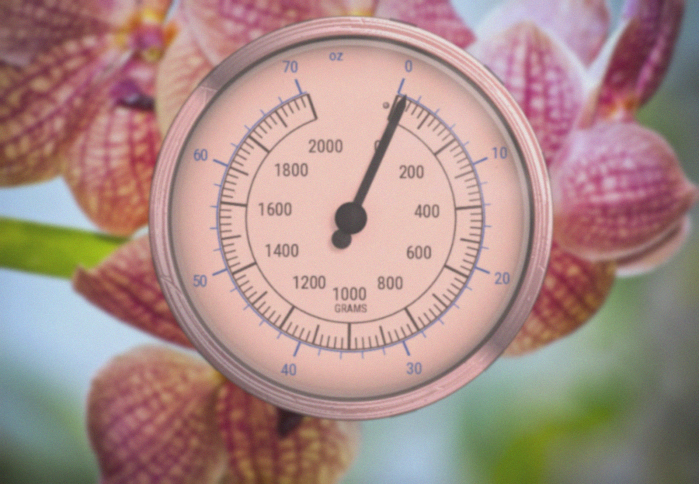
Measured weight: 20 g
